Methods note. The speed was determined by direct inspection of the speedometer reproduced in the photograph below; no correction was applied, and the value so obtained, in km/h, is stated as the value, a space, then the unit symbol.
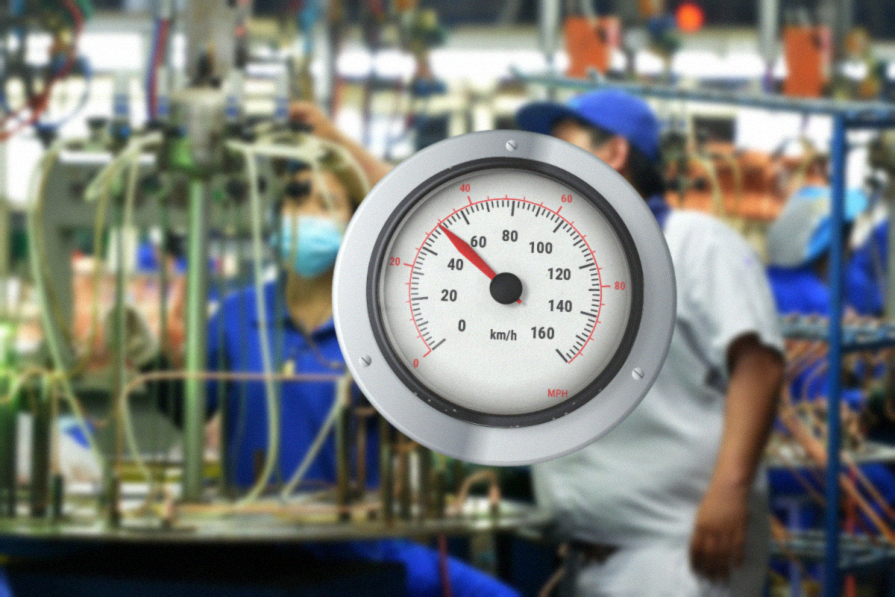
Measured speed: 50 km/h
